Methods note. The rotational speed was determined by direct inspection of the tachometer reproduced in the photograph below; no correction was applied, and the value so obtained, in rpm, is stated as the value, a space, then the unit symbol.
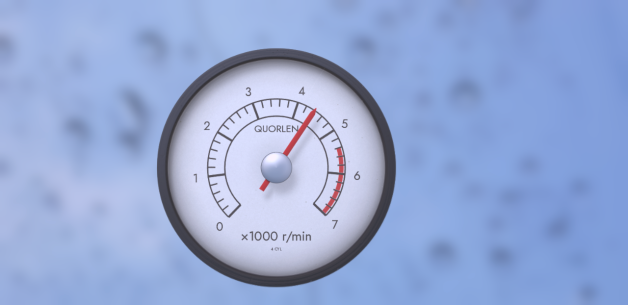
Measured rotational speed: 4400 rpm
